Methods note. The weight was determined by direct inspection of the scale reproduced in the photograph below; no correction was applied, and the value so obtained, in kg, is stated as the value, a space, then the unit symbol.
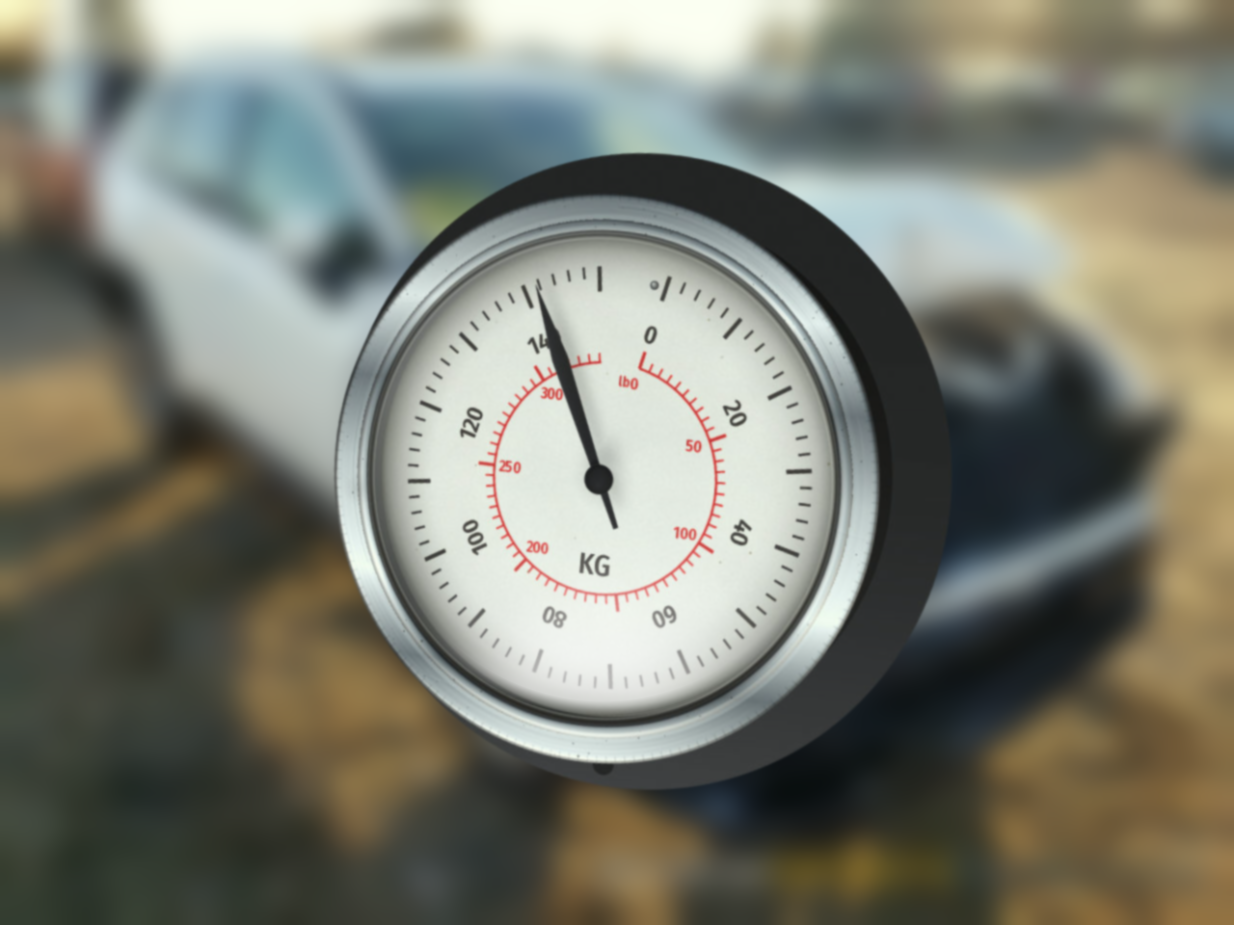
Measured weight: 142 kg
